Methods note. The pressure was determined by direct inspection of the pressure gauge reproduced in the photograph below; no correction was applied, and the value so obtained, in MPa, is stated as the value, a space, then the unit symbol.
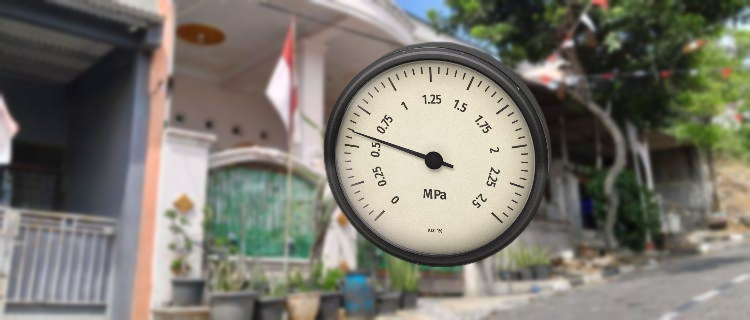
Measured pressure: 0.6 MPa
